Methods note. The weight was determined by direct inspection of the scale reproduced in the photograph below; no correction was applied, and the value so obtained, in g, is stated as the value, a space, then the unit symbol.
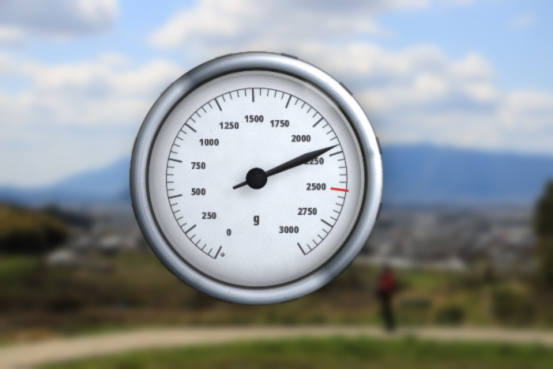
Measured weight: 2200 g
